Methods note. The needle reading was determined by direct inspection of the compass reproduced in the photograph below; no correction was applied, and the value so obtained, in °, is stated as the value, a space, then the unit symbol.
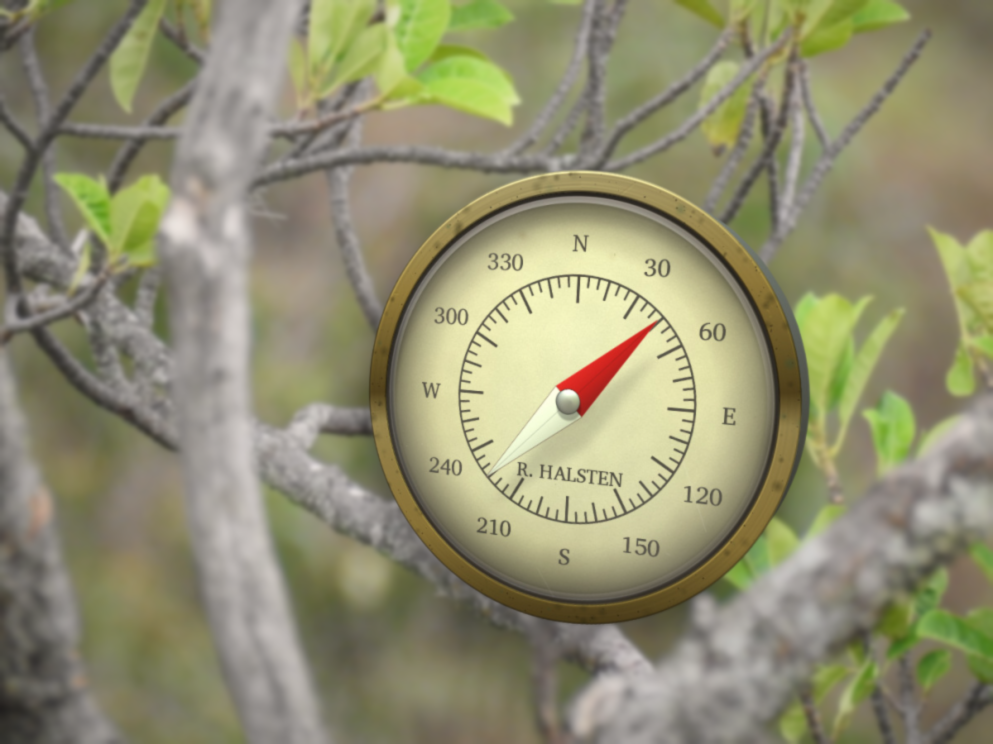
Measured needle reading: 45 °
